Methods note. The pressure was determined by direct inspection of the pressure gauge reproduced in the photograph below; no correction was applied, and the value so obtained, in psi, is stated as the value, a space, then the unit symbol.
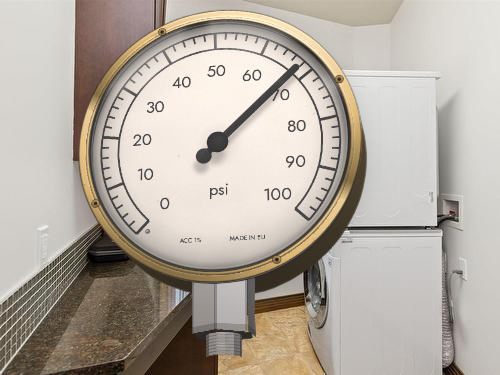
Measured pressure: 68 psi
